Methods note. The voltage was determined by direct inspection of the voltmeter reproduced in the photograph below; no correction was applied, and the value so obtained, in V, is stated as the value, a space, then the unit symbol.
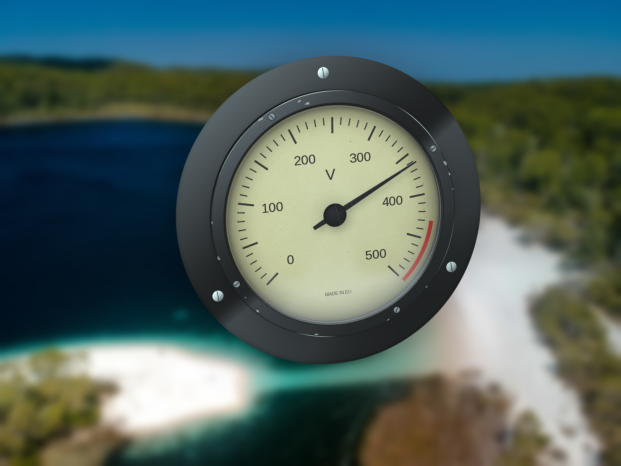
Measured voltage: 360 V
